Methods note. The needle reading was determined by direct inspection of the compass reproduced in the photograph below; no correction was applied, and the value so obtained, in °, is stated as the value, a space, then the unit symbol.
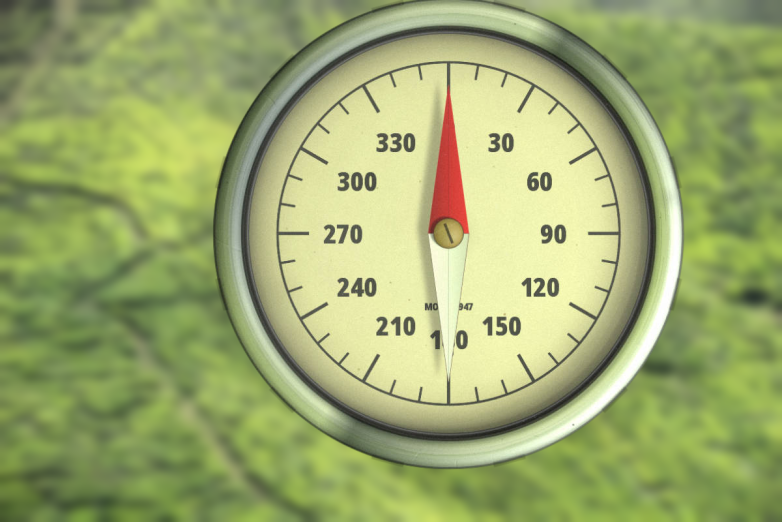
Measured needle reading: 0 °
